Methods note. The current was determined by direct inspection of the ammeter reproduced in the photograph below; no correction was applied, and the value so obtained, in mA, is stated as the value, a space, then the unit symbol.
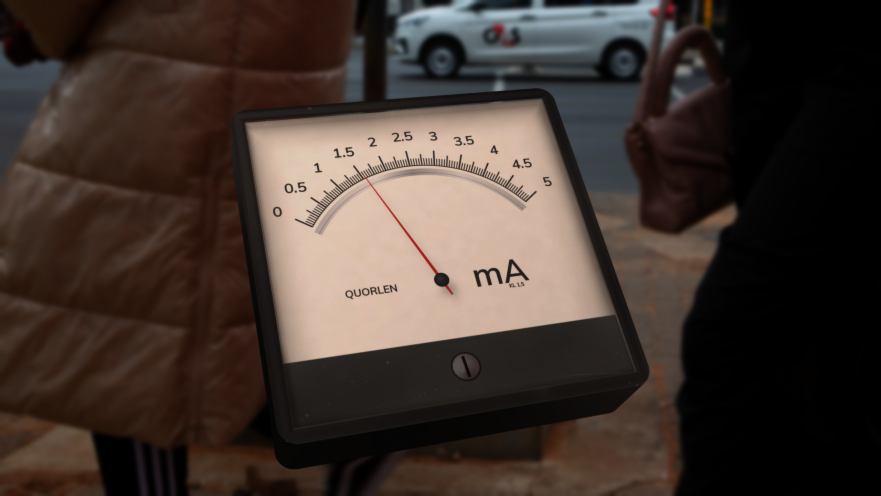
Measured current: 1.5 mA
